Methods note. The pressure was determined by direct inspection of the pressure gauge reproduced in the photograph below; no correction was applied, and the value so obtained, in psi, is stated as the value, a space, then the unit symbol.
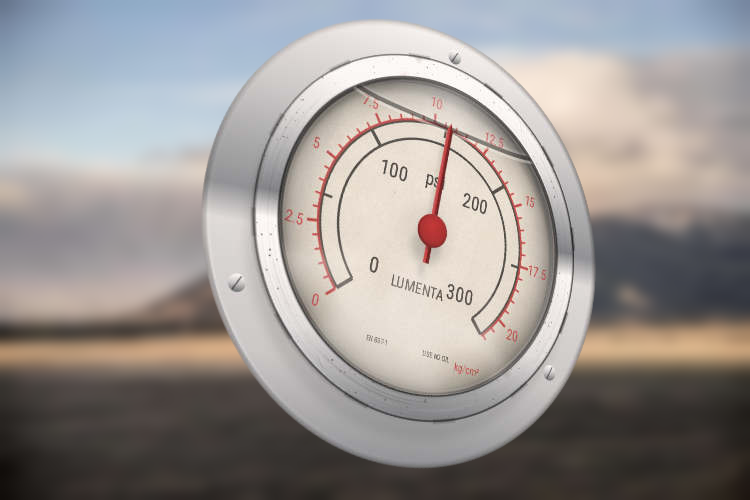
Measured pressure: 150 psi
